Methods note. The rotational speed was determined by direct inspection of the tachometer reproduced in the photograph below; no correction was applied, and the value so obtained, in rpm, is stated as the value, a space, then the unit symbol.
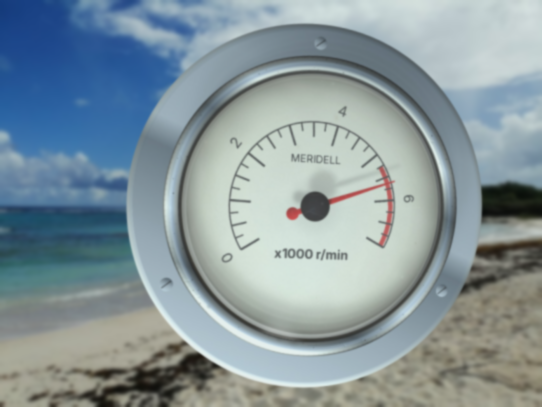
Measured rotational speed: 5625 rpm
